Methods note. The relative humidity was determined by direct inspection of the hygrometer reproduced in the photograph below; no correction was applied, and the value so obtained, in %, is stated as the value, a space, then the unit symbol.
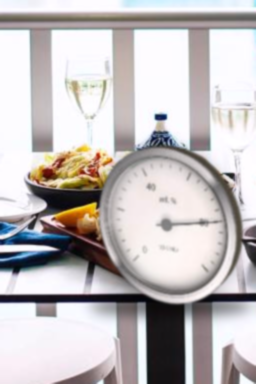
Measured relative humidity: 80 %
